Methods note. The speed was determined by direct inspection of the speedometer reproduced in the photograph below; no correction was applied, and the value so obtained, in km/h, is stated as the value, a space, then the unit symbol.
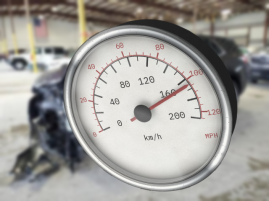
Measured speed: 165 km/h
